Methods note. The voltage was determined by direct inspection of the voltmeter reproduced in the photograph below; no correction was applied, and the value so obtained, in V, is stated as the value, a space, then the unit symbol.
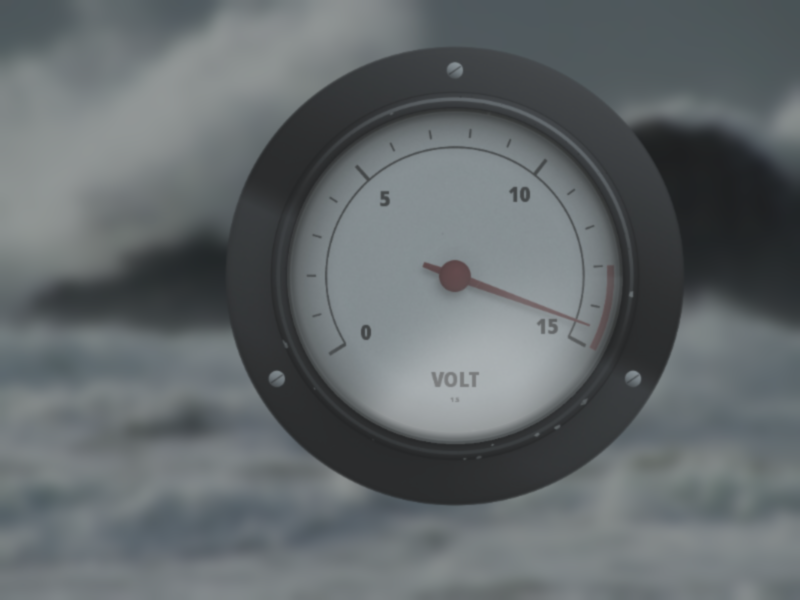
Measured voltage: 14.5 V
